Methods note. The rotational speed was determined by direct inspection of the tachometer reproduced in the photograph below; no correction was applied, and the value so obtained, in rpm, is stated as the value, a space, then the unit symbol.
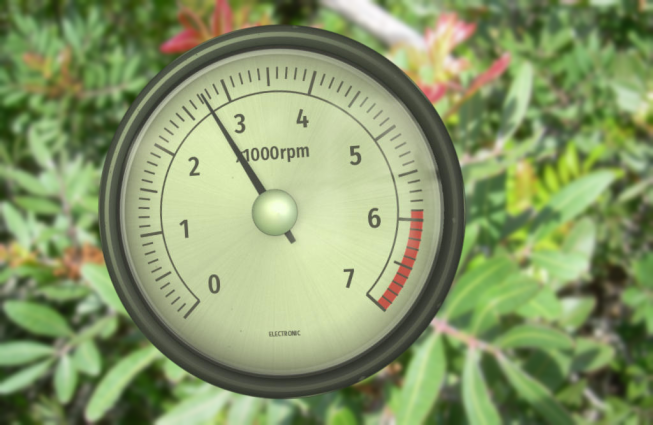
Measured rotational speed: 2750 rpm
